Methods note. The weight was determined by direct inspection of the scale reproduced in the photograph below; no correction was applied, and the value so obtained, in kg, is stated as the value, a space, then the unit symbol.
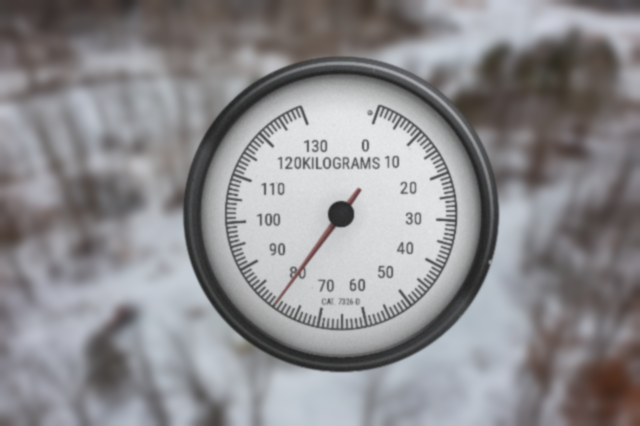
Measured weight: 80 kg
